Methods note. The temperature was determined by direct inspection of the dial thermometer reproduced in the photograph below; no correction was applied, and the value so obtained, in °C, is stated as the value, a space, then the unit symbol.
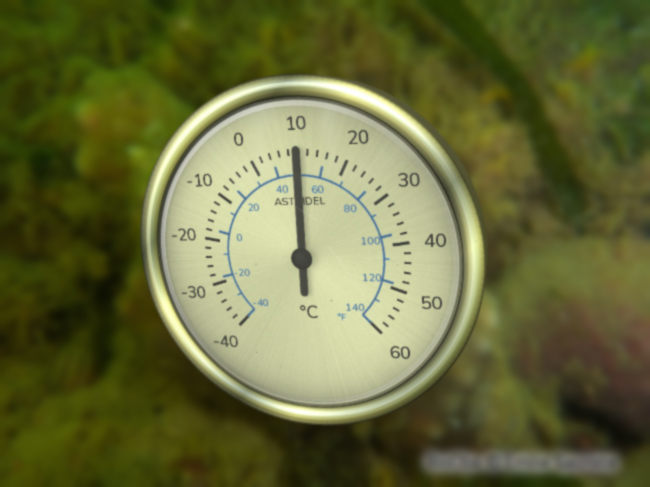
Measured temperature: 10 °C
